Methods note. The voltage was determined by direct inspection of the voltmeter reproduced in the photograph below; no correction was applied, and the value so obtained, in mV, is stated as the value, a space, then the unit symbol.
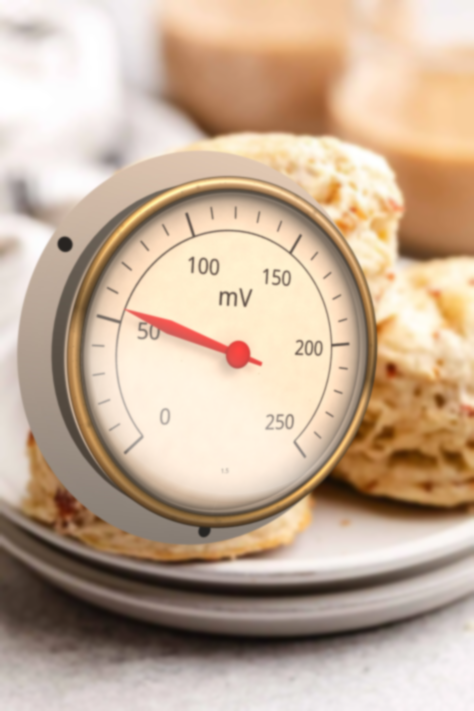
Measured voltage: 55 mV
